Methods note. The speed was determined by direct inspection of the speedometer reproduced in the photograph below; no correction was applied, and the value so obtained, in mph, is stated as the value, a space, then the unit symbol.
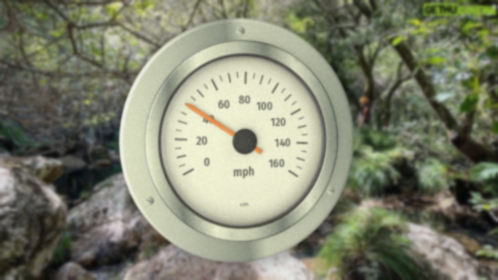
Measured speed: 40 mph
